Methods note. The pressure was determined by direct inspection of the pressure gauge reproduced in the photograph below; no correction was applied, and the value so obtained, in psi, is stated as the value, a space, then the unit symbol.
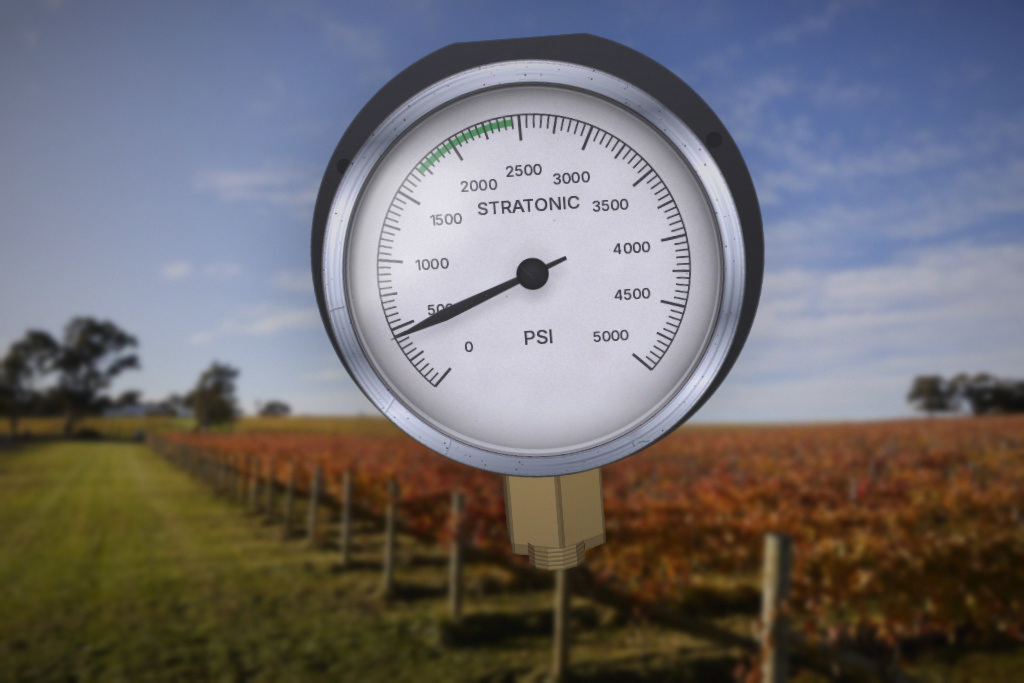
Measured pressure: 450 psi
